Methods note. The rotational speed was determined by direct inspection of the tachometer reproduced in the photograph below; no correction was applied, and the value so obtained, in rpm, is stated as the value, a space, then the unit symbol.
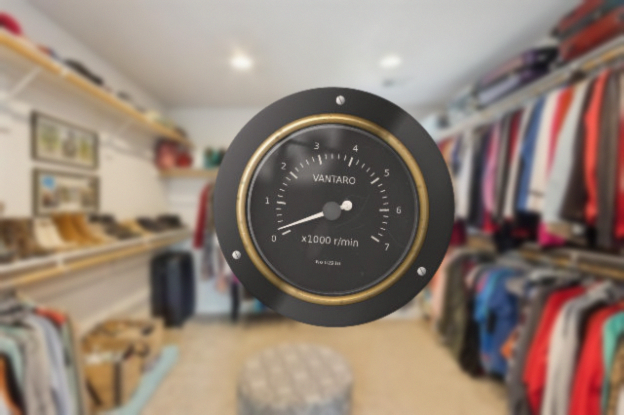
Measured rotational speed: 200 rpm
